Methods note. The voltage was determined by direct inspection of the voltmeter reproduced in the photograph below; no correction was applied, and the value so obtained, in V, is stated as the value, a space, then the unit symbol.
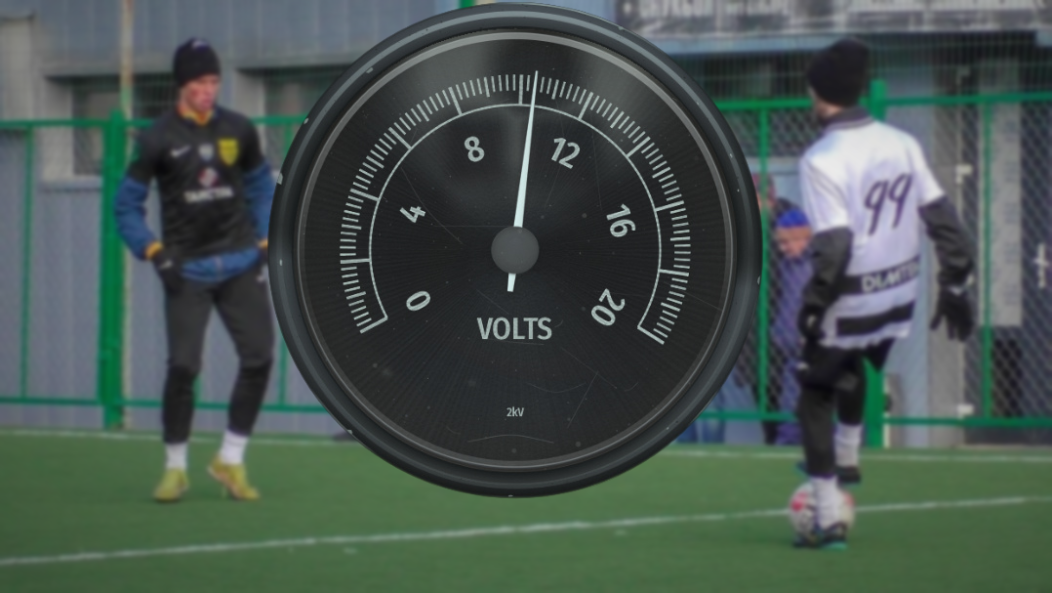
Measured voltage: 10.4 V
